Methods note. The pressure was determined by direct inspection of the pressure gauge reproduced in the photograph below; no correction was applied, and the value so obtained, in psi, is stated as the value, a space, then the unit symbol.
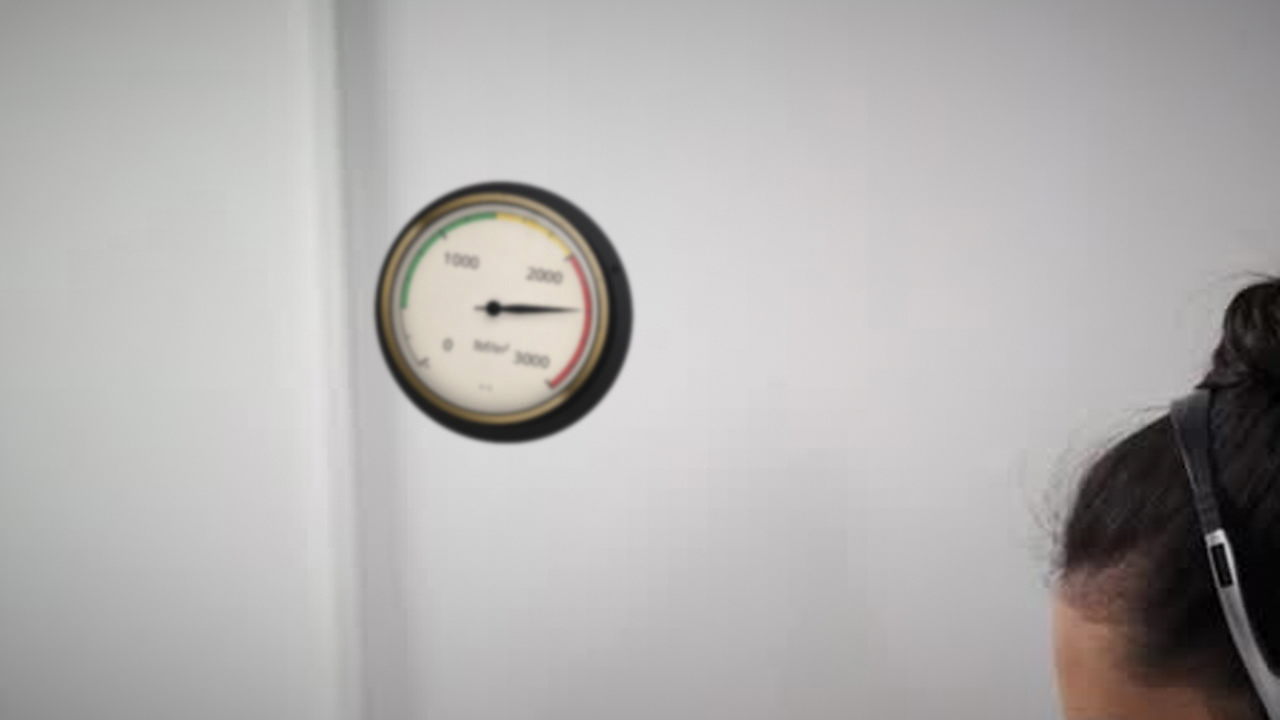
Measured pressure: 2400 psi
